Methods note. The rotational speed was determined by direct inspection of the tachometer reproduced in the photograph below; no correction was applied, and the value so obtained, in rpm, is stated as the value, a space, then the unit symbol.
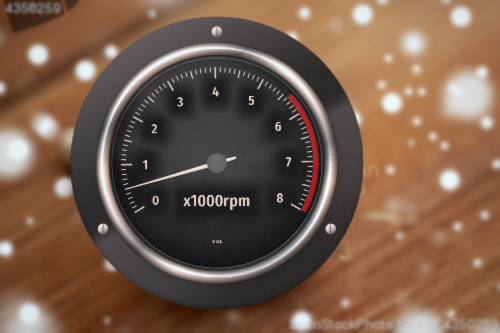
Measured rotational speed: 500 rpm
